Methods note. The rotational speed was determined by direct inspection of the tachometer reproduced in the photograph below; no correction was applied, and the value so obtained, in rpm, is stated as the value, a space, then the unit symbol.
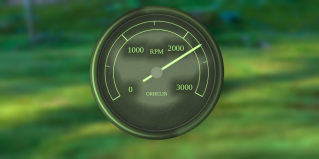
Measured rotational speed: 2250 rpm
